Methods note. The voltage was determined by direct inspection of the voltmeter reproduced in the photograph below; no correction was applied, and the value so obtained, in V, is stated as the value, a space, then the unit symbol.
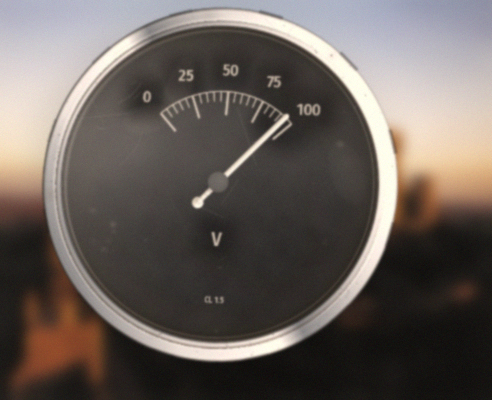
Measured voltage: 95 V
